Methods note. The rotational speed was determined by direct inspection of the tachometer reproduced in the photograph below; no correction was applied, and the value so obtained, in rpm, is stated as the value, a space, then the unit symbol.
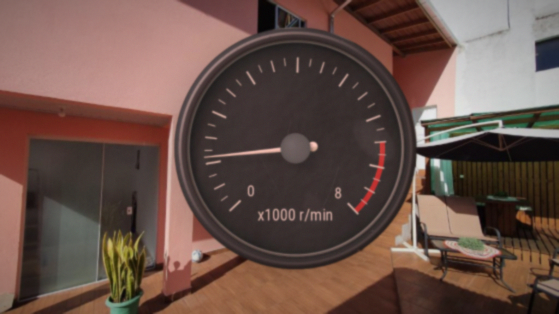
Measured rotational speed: 1125 rpm
